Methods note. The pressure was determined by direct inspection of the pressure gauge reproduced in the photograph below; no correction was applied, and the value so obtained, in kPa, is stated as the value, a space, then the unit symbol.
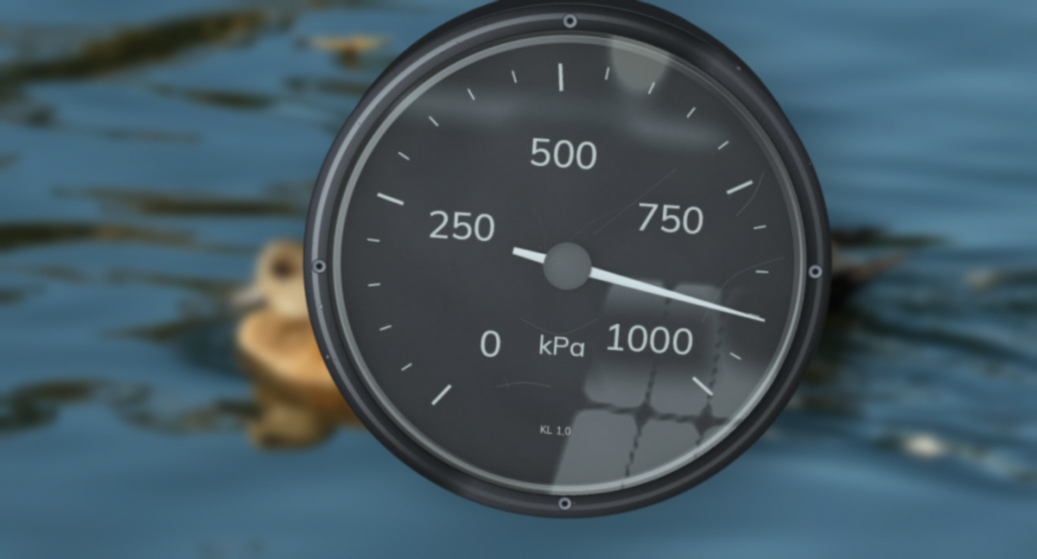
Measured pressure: 900 kPa
